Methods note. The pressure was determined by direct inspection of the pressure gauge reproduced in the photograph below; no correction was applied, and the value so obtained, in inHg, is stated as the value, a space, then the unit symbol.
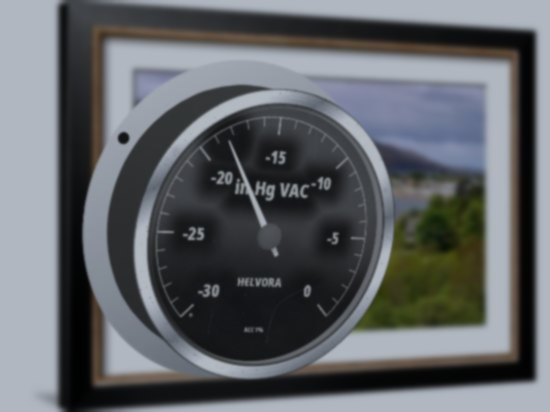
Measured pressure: -18.5 inHg
